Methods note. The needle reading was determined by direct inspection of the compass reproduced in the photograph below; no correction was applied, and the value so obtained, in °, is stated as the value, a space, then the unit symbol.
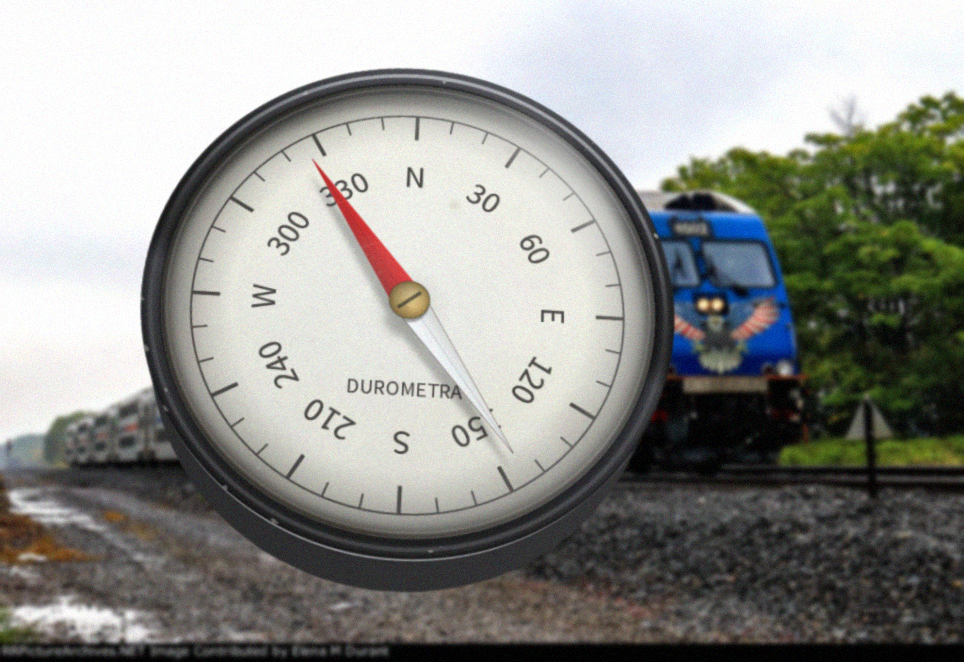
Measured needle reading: 325 °
